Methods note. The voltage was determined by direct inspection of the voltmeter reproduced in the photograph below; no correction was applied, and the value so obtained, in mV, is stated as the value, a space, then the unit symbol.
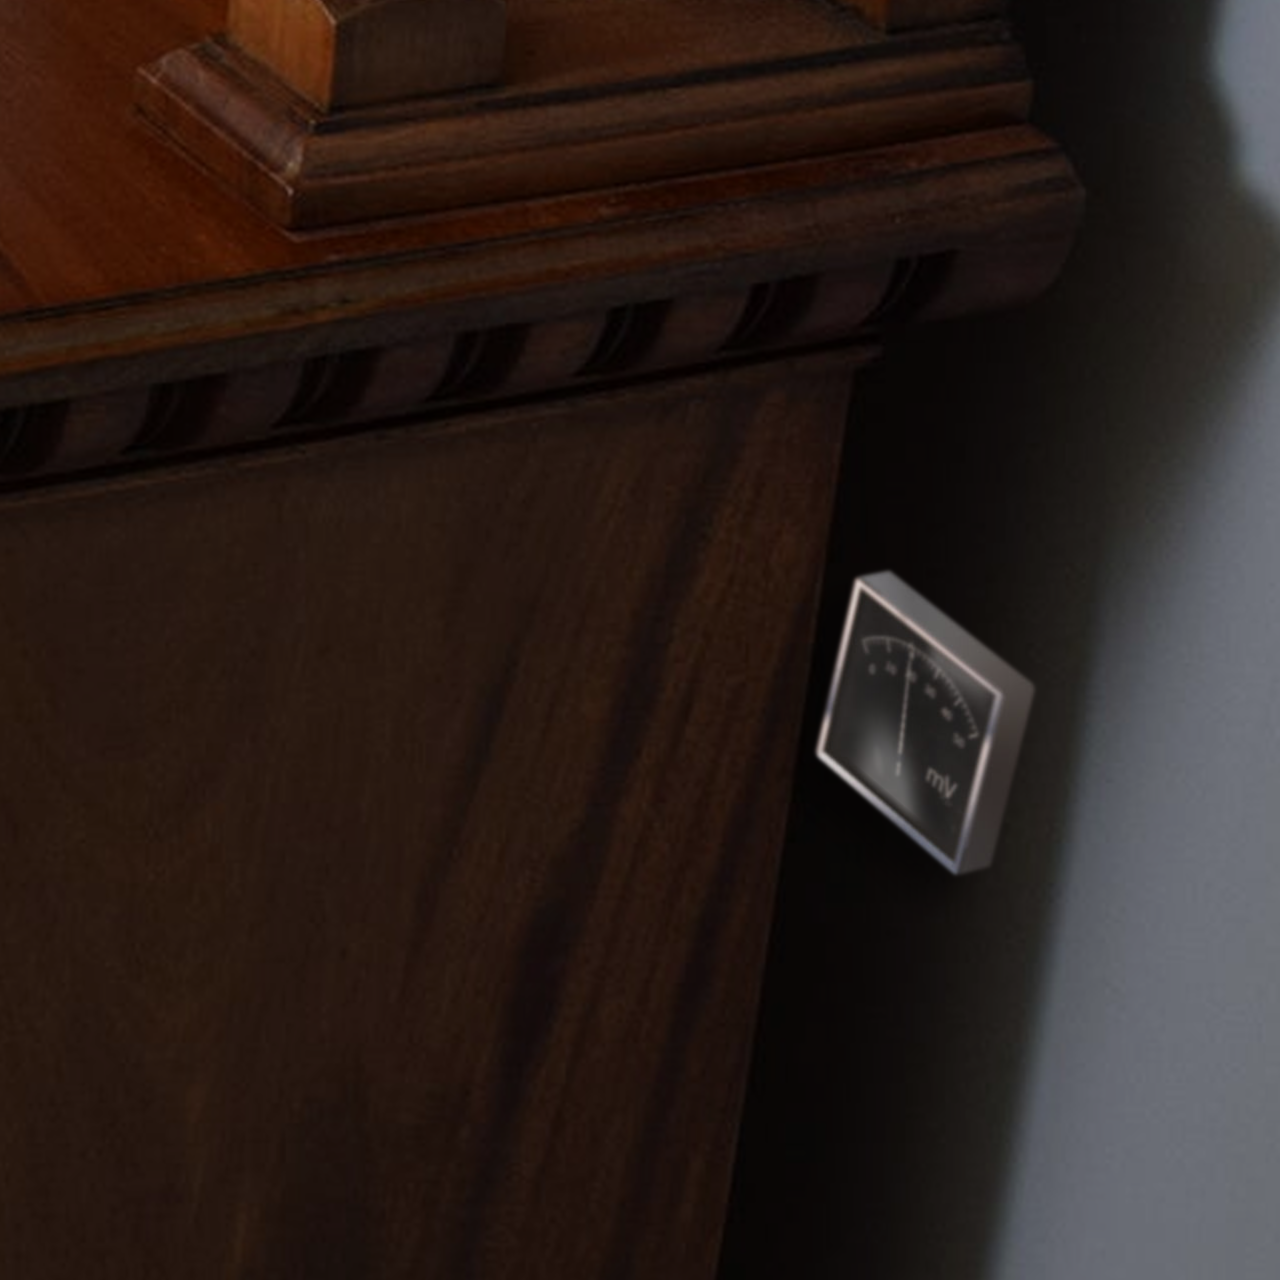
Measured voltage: 20 mV
